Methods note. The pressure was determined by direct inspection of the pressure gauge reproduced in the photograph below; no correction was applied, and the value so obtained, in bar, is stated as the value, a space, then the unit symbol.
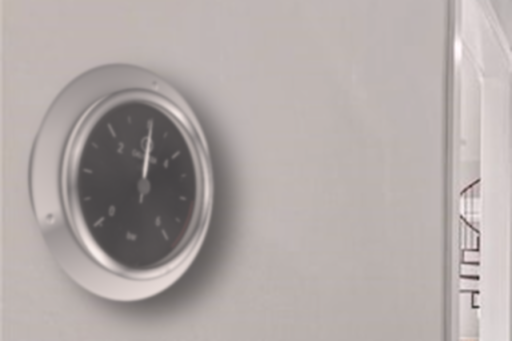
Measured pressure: 3 bar
